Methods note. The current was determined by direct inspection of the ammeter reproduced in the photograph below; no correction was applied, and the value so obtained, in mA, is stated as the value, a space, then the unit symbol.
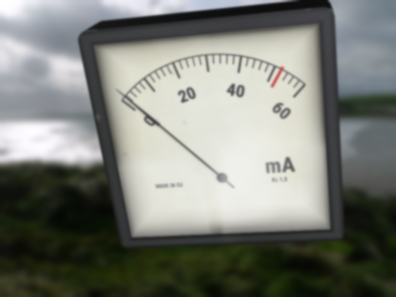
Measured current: 2 mA
